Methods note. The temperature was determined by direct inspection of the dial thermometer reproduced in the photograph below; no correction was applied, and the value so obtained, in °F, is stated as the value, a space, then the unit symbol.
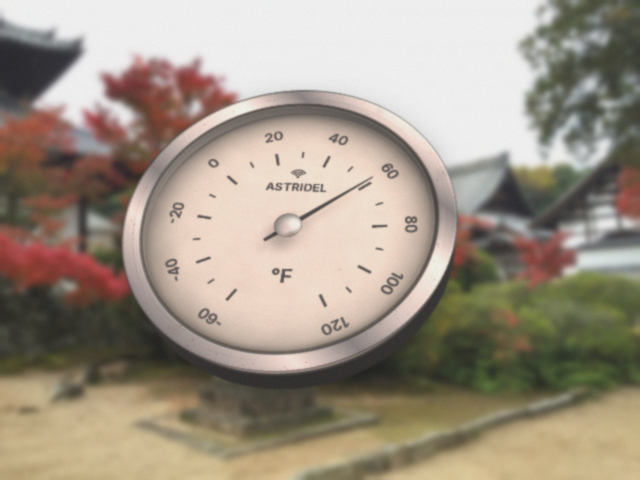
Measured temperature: 60 °F
